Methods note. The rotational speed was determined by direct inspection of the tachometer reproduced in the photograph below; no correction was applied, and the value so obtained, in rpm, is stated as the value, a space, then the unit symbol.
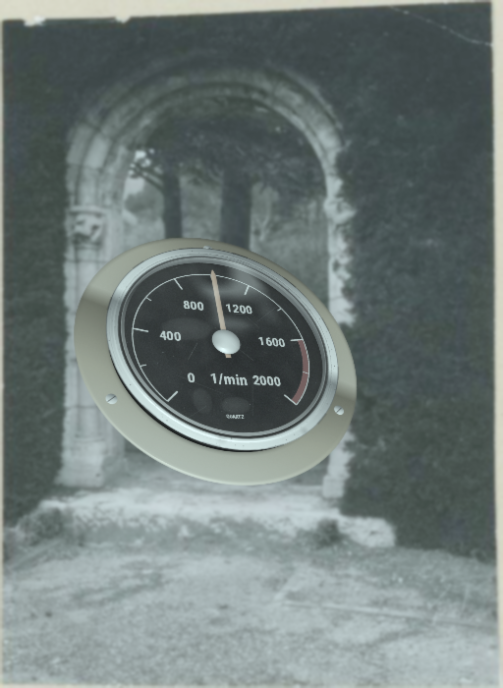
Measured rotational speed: 1000 rpm
